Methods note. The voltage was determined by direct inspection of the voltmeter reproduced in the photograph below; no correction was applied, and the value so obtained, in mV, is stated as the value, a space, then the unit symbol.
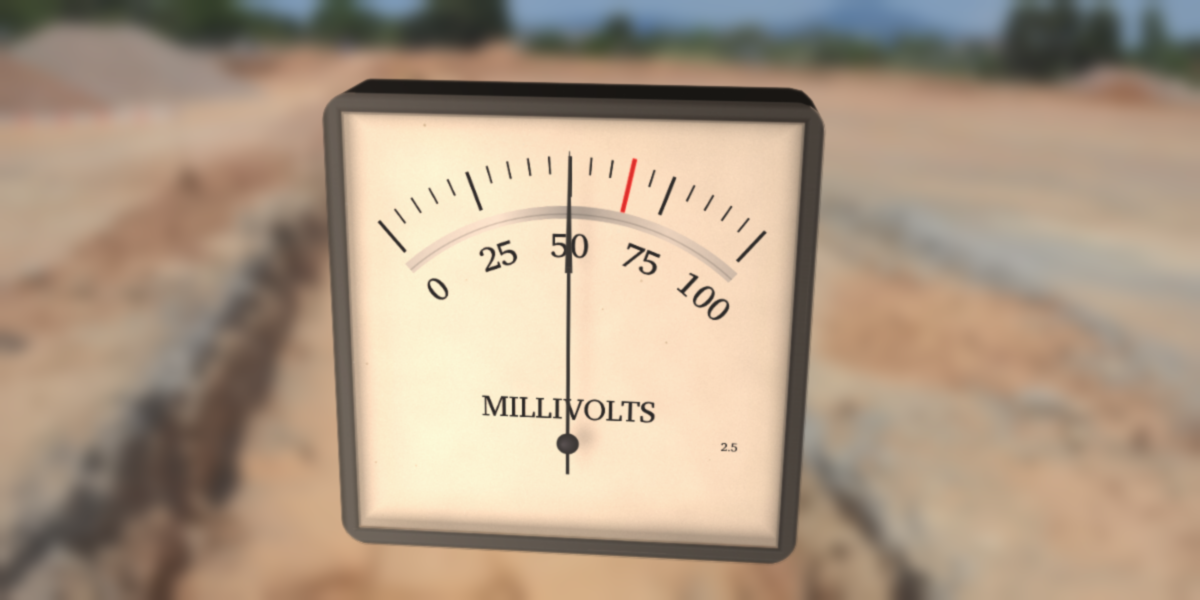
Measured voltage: 50 mV
